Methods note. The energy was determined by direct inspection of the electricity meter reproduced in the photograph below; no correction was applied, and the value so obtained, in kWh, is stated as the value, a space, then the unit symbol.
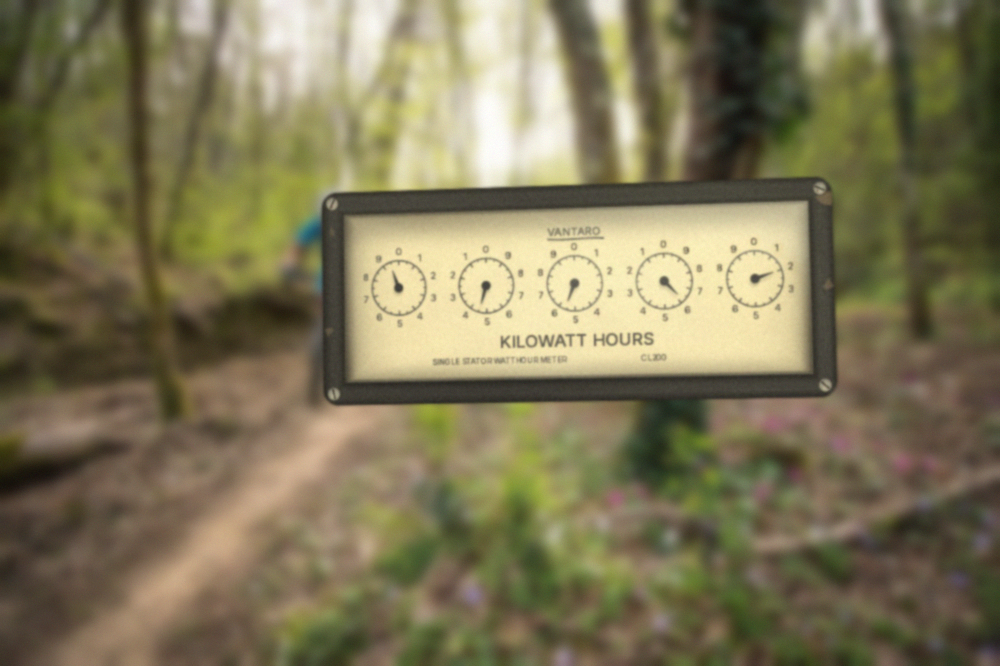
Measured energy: 94562 kWh
